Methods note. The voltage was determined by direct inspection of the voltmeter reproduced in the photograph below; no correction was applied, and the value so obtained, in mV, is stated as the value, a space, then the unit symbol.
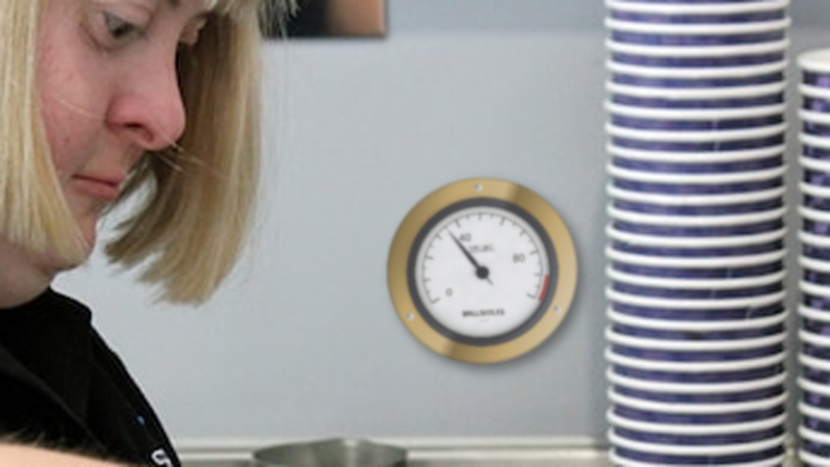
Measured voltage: 35 mV
